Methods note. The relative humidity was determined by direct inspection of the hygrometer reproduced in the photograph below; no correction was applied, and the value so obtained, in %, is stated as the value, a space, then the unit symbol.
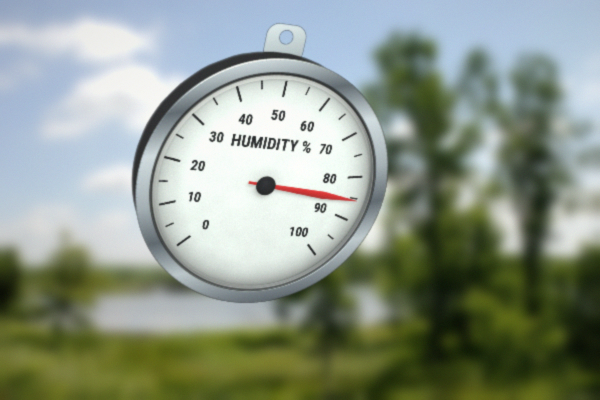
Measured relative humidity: 85 %
